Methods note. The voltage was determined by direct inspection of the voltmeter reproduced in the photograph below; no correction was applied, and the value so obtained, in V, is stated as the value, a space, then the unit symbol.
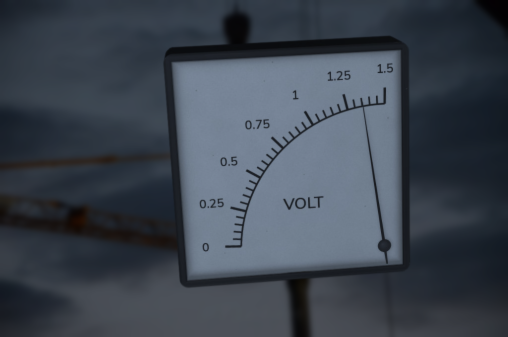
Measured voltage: 1.35 V
